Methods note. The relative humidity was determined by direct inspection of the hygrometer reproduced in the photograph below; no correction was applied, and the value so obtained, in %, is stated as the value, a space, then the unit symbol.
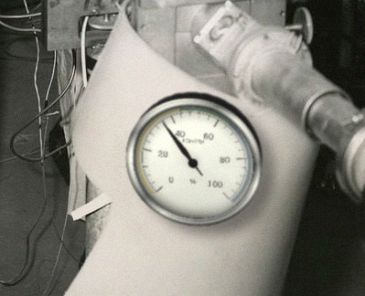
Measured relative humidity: 36 %
